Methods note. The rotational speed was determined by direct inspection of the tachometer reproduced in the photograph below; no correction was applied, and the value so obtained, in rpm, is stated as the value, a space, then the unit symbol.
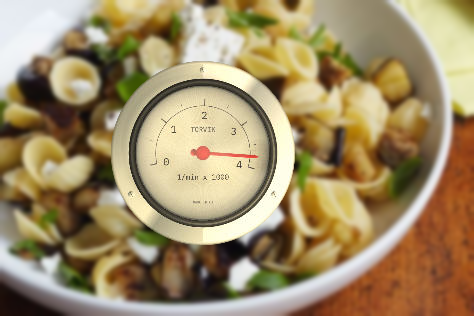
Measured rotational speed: 3750 rpm
